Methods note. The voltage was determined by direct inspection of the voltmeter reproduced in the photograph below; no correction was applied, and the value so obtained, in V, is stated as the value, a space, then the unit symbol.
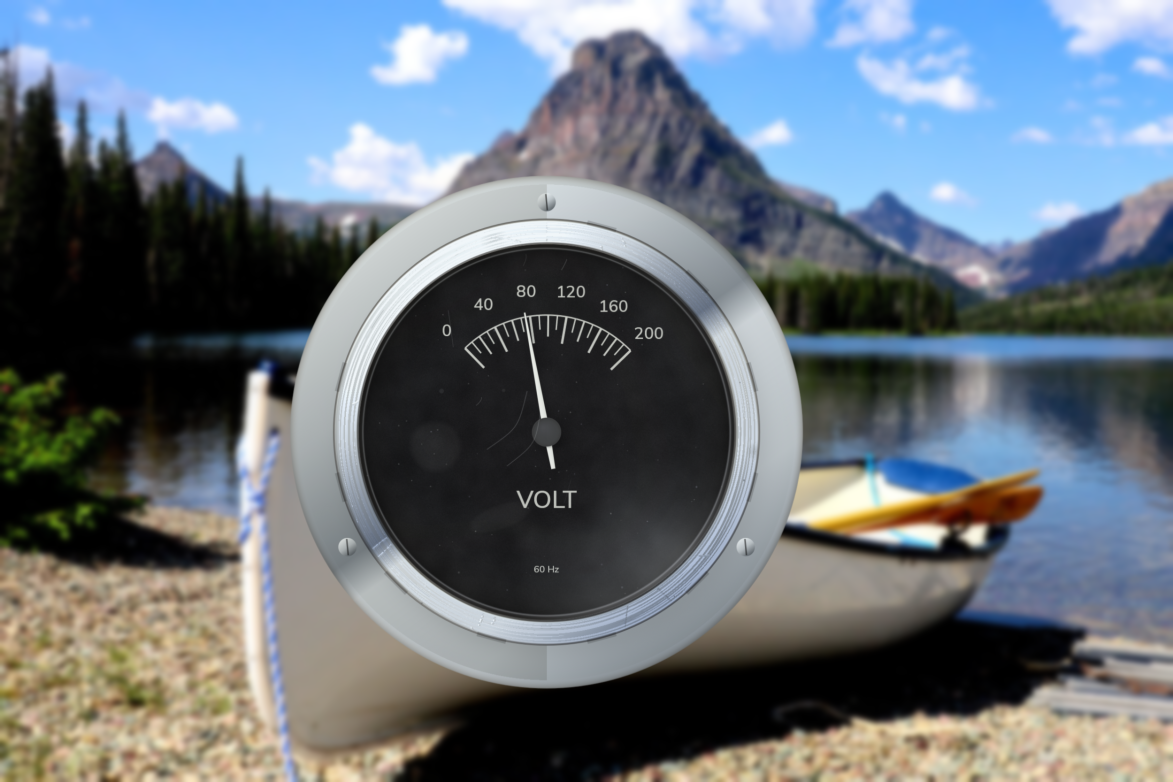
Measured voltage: 75 V
